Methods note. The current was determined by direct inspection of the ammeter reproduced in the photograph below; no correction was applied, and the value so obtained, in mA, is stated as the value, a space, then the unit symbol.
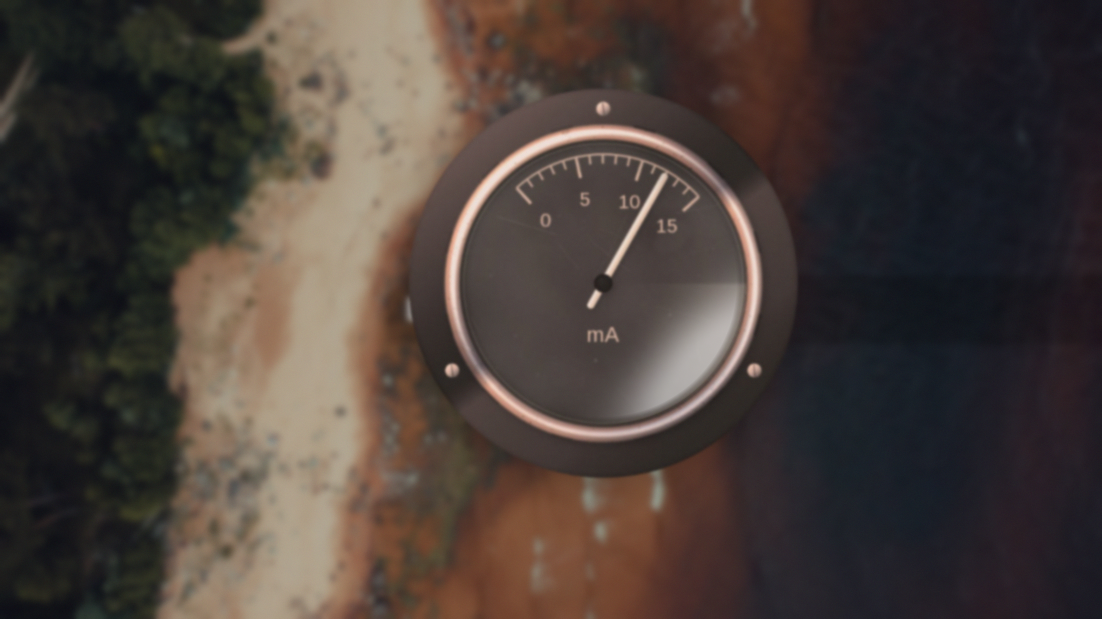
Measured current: 12 mA
